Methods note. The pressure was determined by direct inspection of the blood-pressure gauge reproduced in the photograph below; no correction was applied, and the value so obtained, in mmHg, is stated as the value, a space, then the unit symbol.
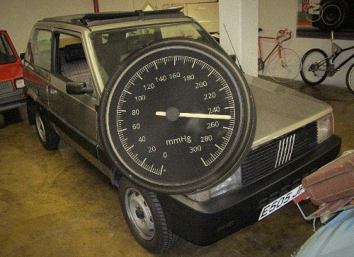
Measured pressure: 250 mmHg
